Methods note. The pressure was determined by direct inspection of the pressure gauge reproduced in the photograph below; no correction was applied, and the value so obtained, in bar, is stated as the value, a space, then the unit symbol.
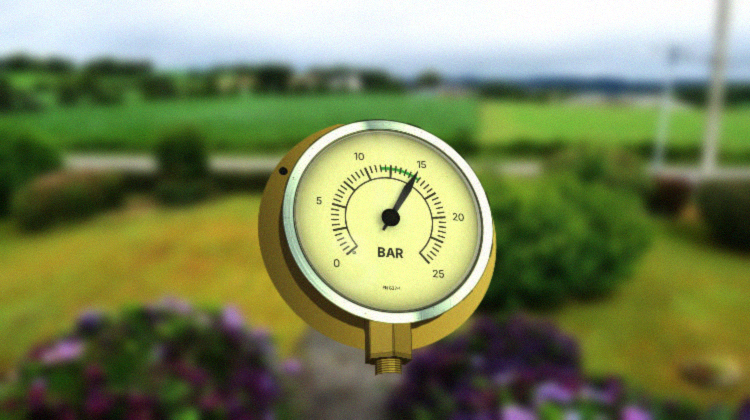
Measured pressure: 15 bar
